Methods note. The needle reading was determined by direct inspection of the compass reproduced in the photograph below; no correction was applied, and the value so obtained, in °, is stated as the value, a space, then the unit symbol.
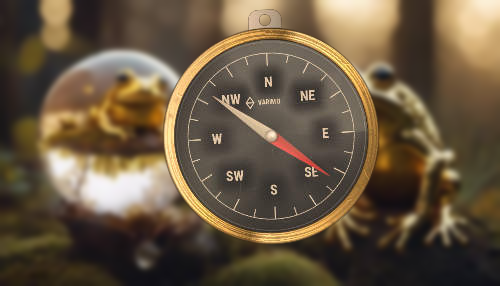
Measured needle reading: 127.5 °
